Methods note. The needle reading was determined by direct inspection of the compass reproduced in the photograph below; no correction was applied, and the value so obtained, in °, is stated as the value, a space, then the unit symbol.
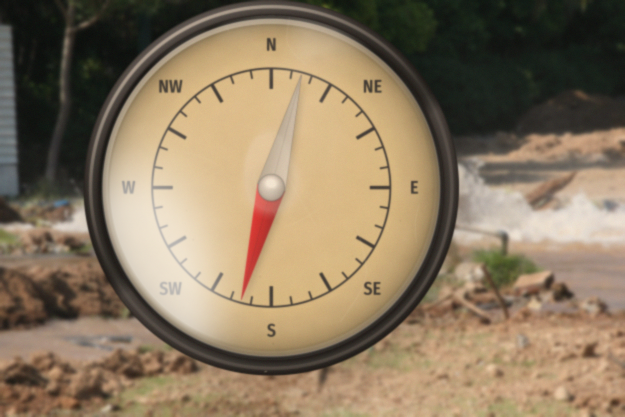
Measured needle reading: 195 °
